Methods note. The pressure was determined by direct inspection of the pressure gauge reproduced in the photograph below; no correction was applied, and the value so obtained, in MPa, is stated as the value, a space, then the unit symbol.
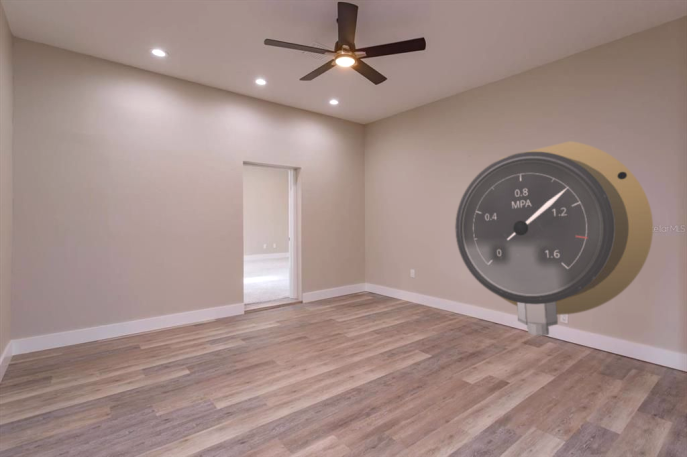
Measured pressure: 1.1 MPa
